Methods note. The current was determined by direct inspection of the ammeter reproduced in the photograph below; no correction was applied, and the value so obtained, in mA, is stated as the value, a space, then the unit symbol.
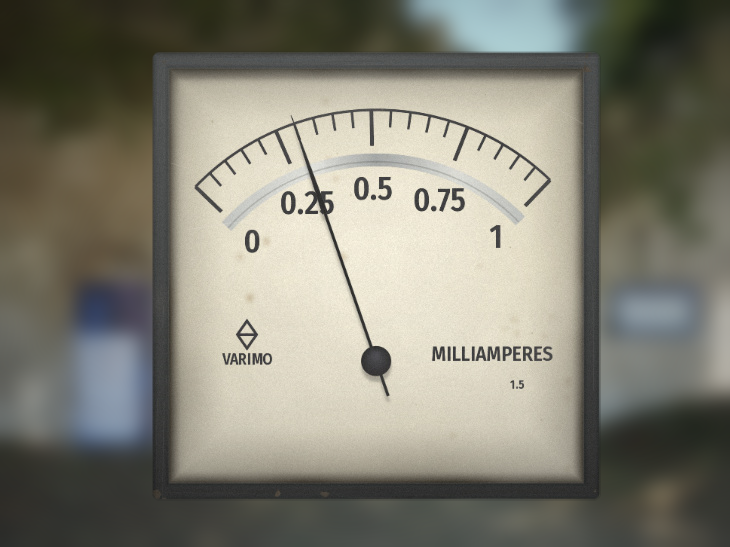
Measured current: 0.3 mA
